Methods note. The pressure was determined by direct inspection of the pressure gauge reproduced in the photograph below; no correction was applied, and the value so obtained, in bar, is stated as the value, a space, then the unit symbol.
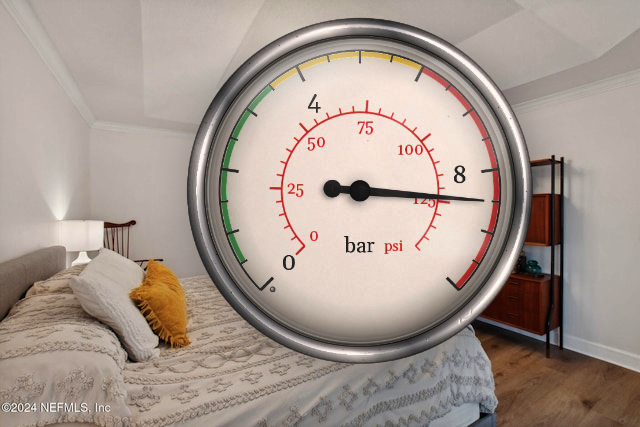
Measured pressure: 8.5 bar
